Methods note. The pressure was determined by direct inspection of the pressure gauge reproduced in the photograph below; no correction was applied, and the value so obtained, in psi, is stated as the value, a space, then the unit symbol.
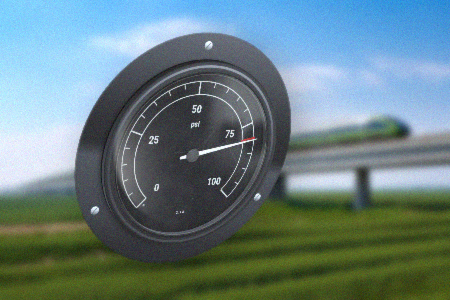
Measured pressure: 80 psi
